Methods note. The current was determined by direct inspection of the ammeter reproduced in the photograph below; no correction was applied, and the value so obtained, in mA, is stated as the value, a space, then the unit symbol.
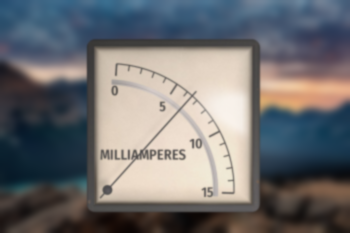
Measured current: 6.5 mA
